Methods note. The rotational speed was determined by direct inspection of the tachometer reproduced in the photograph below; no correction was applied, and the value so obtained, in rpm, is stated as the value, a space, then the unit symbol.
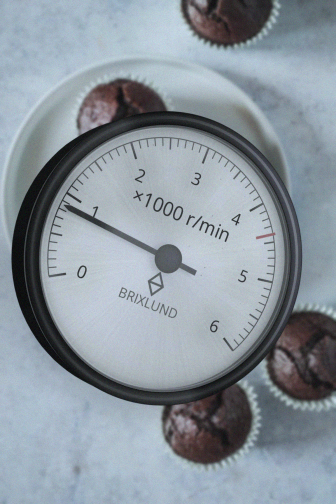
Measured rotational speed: 850 rpm
